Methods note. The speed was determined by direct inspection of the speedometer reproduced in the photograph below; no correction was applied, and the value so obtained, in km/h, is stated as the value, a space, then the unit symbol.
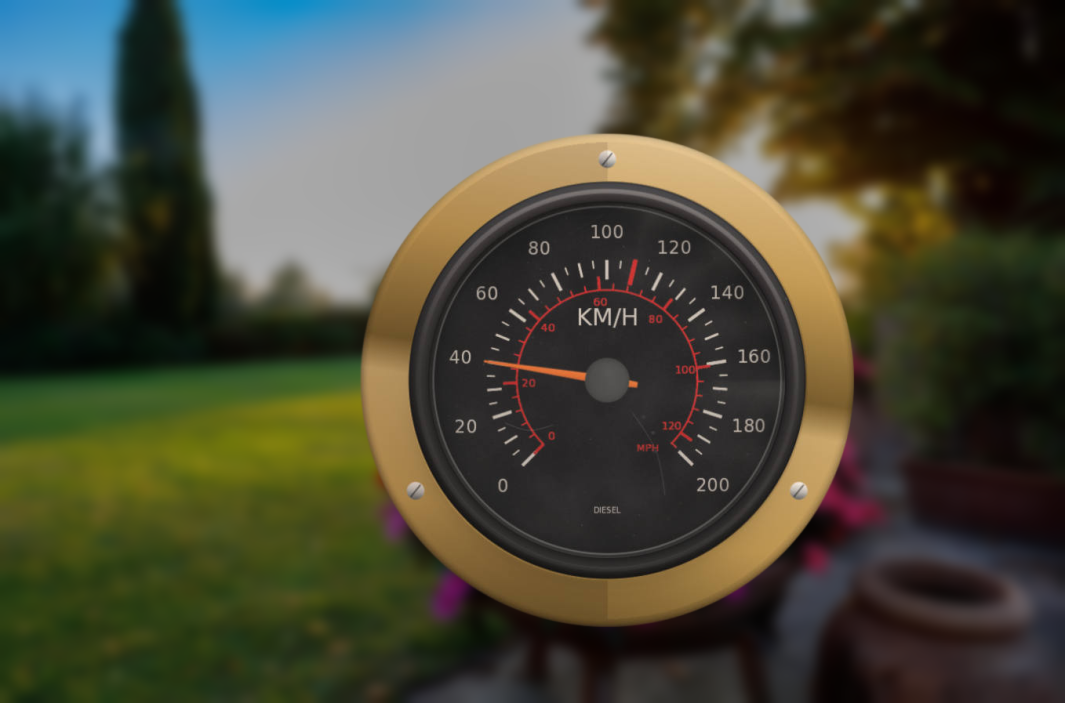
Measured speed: 40 km/h
